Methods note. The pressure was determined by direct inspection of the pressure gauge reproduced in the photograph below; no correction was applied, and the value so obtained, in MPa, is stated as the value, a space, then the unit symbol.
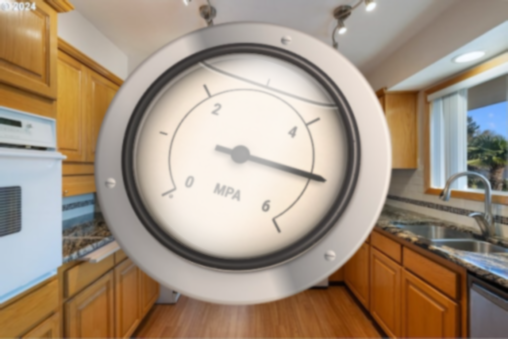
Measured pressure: 5 MPa
